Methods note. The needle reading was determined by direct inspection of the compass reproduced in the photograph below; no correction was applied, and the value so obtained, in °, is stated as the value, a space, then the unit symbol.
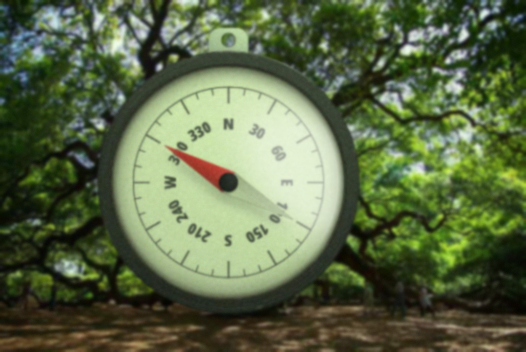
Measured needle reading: 300 °
